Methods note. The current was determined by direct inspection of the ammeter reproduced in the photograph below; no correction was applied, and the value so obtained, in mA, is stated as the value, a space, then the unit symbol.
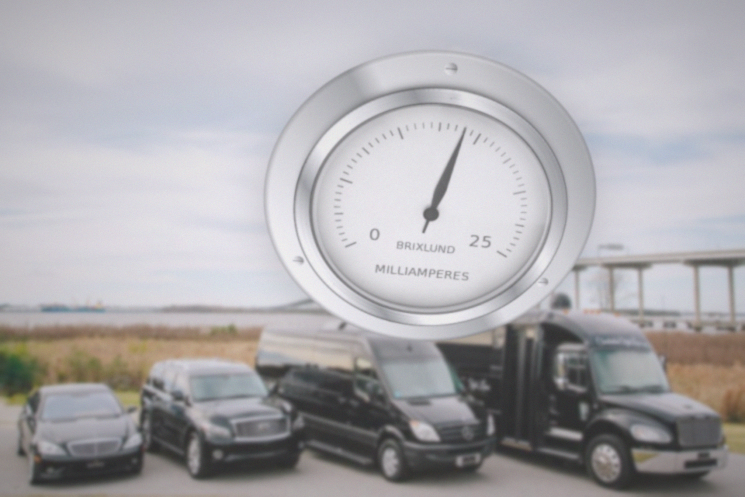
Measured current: 14 mA
